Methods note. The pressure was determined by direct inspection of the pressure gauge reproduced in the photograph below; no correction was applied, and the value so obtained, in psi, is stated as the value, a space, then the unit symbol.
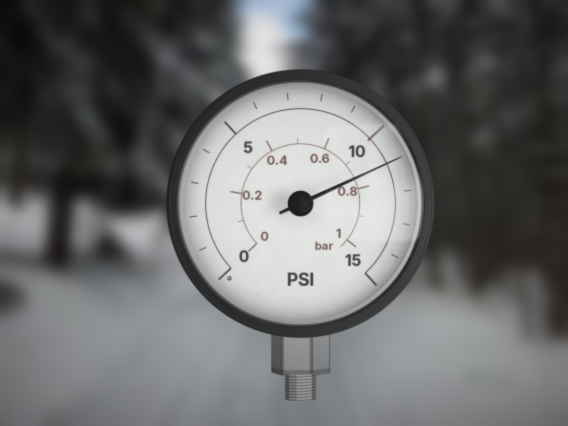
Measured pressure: 11 psi
